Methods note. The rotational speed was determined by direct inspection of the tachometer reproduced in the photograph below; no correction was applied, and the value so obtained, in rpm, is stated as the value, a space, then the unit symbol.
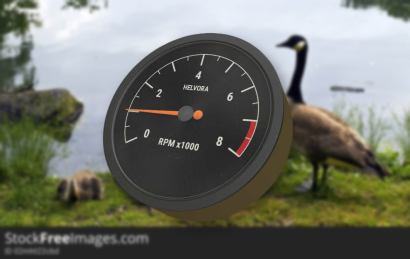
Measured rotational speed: 1000 rpm
